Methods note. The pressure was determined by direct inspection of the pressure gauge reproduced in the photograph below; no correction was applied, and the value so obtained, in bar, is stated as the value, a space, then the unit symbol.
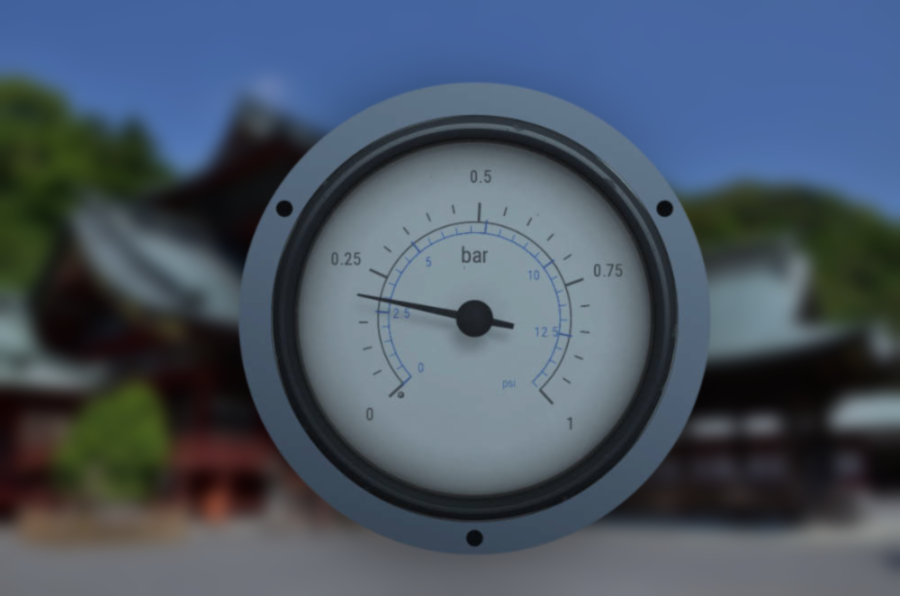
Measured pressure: 0.2 bar
